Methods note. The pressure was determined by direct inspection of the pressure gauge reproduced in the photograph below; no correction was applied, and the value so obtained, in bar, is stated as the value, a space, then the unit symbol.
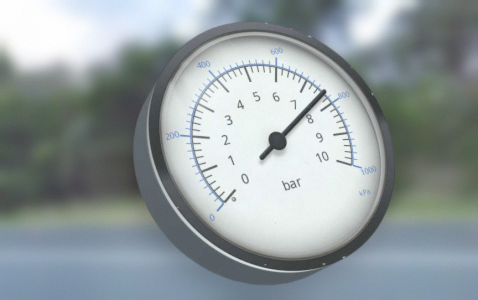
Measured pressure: 7.6 bar
